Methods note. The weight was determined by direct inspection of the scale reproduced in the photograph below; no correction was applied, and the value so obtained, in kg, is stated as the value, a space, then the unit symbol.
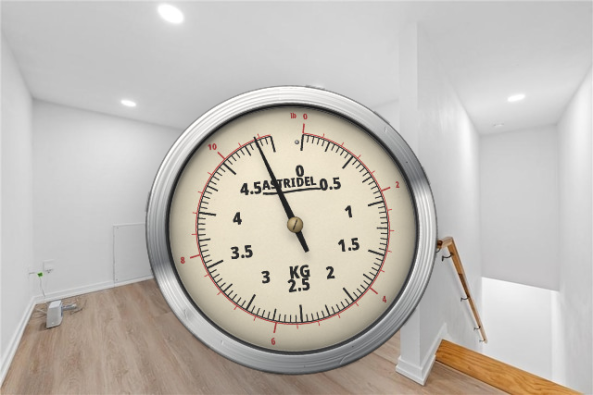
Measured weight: 4.85 kg
